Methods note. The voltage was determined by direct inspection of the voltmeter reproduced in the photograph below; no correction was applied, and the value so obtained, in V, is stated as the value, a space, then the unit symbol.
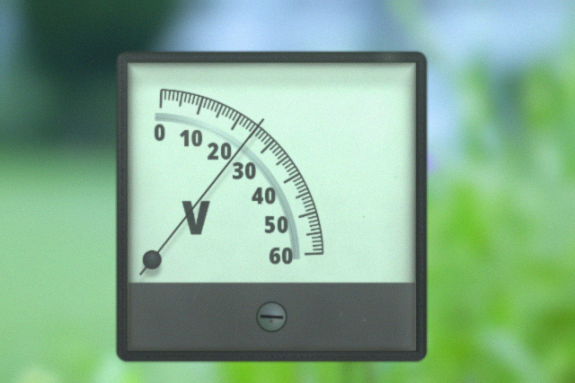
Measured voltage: 25 V
